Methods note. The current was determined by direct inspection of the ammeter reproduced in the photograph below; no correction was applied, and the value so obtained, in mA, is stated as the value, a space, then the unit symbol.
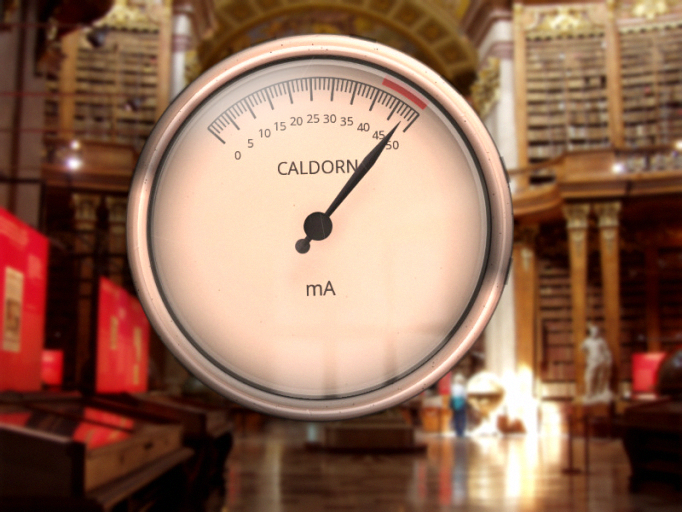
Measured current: 48 mA
